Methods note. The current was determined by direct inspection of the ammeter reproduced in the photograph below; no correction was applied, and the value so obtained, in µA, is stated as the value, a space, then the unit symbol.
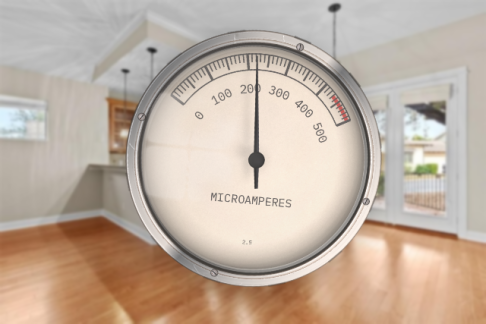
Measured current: 220 µA
